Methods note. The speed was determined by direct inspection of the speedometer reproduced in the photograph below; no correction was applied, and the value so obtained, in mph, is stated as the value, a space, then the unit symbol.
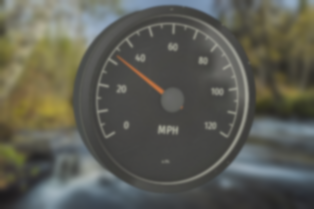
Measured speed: 32.5 mph
